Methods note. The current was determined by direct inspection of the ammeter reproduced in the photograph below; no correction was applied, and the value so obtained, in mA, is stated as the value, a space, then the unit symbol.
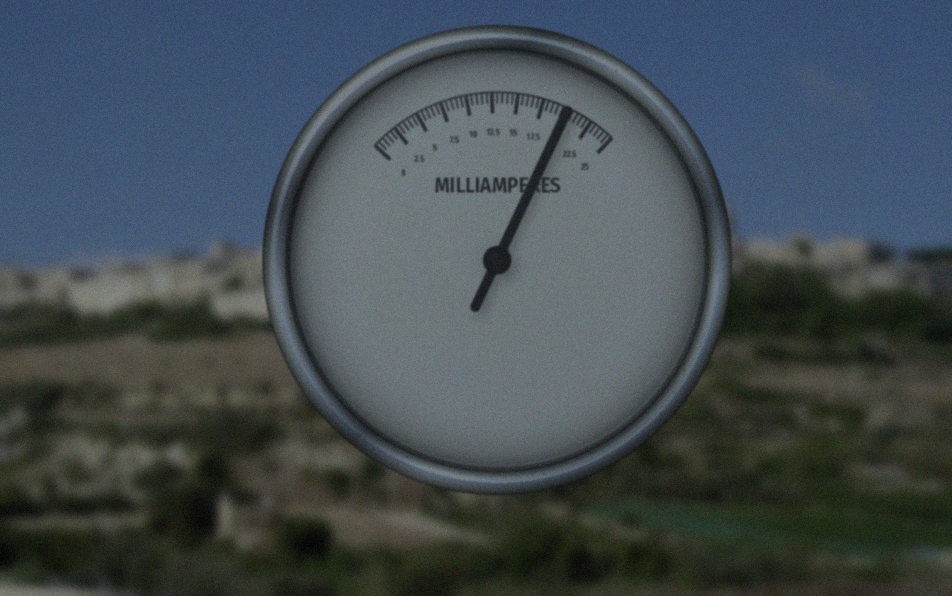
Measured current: 20 mA
